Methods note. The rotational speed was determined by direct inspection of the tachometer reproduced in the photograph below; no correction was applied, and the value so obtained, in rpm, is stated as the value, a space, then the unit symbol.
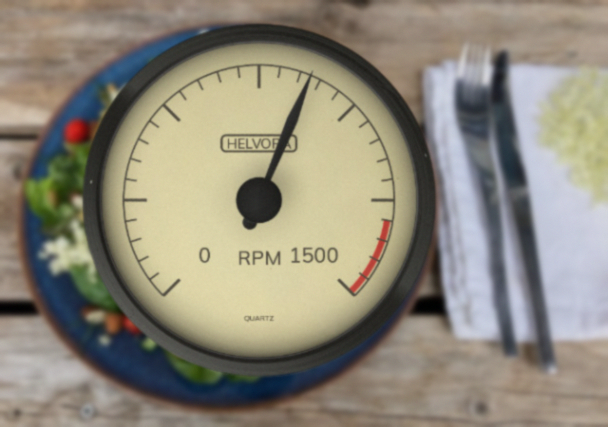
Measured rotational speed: 875 rpm
